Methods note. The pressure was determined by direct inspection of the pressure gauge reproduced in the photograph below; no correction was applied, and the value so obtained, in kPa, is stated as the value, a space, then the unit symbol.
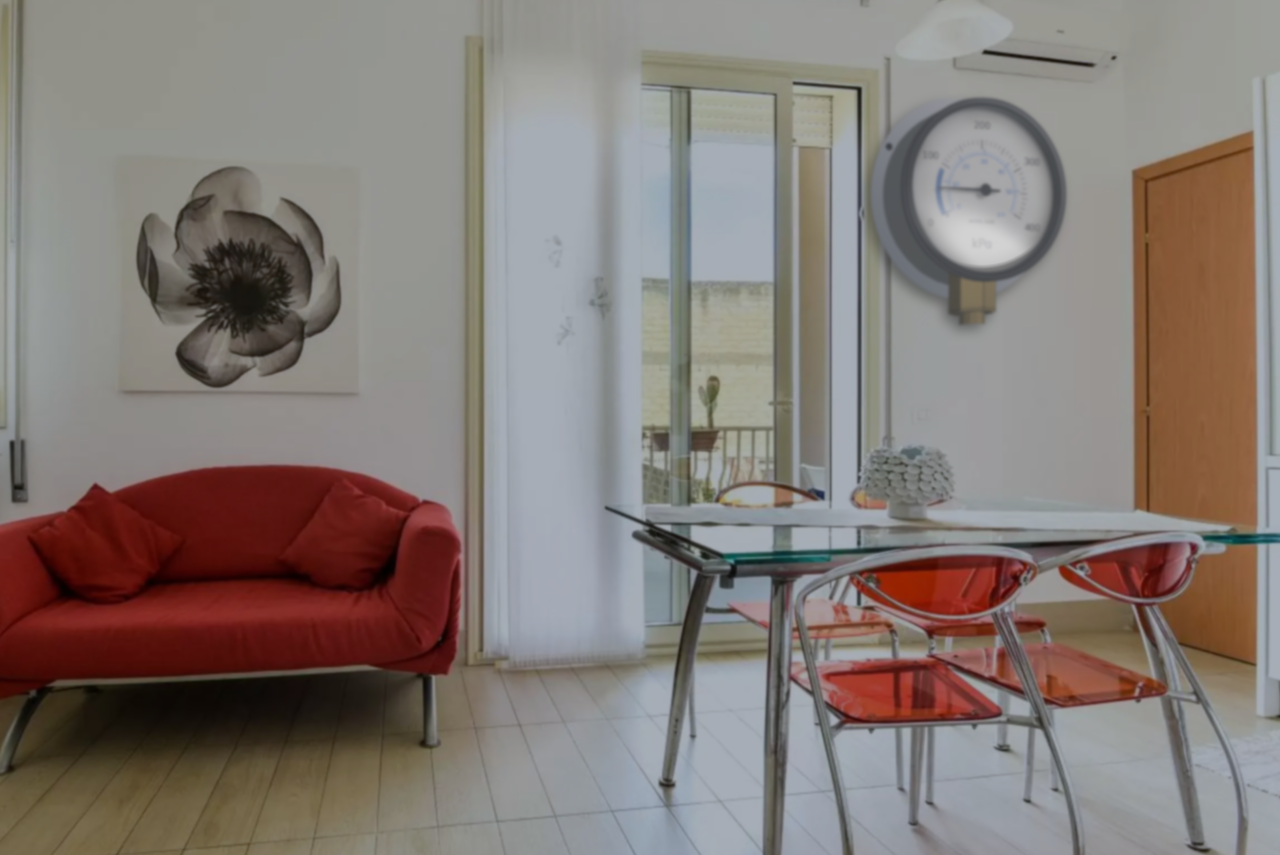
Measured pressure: 50 kPa
